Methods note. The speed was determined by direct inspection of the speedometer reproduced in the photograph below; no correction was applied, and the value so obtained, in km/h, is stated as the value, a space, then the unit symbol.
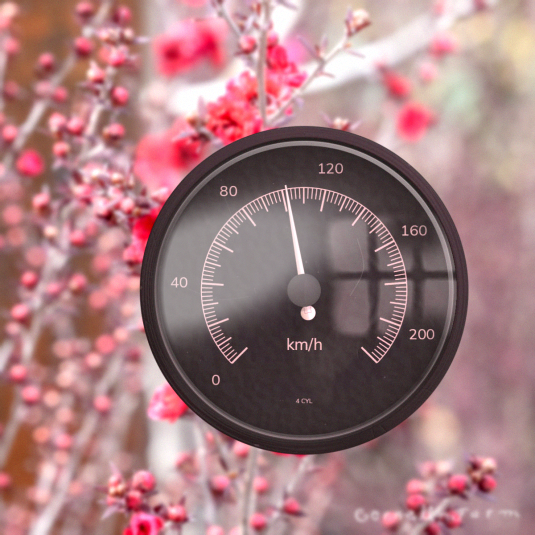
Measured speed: 102 km/h
